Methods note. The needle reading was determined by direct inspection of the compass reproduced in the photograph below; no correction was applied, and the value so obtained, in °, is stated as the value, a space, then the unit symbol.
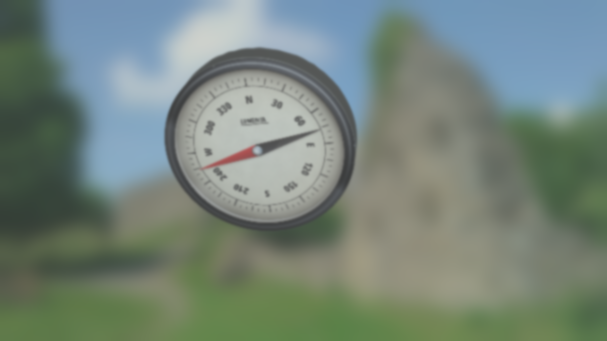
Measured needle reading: 255 °
